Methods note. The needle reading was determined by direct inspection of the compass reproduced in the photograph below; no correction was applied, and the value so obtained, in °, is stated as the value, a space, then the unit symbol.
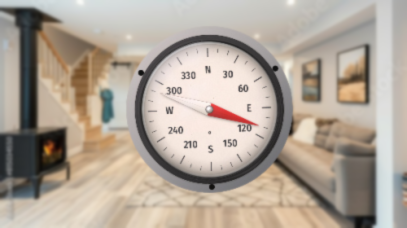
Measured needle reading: 110 °
